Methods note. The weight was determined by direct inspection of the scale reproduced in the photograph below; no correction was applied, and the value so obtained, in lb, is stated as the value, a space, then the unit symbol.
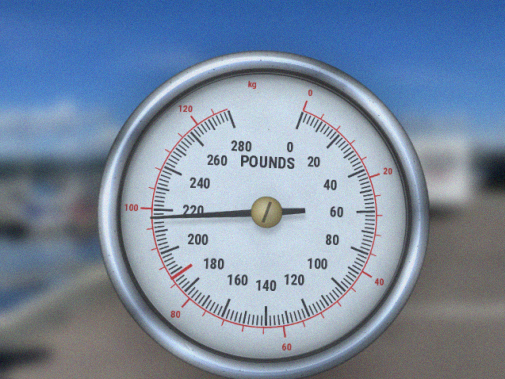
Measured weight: 216 lb
